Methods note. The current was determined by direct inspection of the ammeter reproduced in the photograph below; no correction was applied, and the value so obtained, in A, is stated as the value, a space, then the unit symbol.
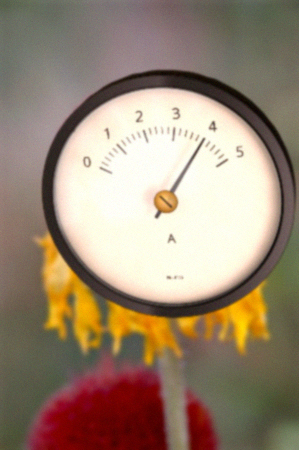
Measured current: 4 A
